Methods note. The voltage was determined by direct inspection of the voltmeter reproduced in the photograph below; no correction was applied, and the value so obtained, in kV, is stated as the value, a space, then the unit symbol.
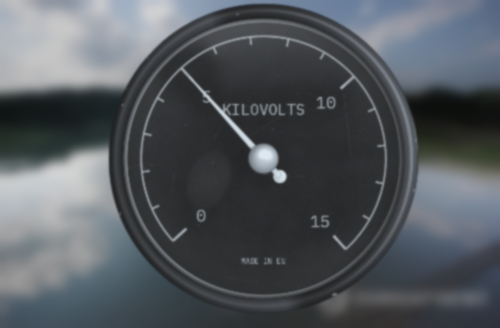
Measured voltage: 5 kV
